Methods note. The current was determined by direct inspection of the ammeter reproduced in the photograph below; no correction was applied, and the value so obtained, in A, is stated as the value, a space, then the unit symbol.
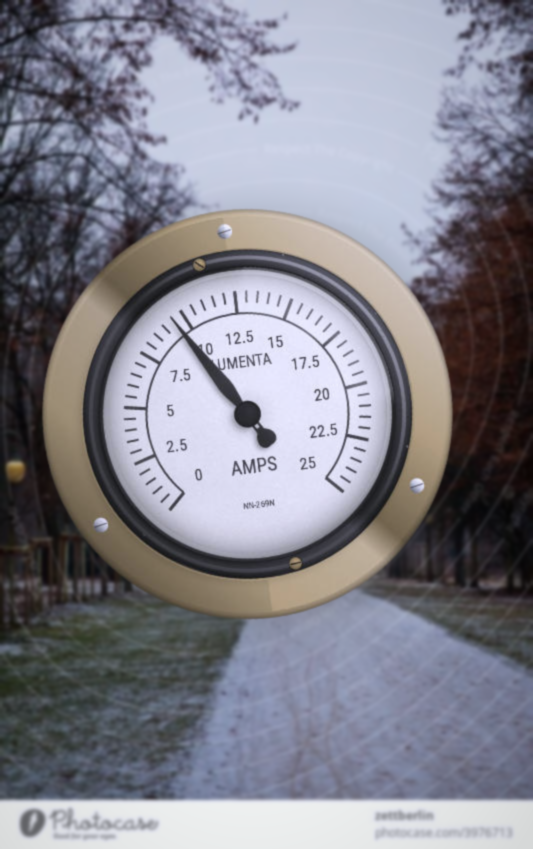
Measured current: 9.5 A
